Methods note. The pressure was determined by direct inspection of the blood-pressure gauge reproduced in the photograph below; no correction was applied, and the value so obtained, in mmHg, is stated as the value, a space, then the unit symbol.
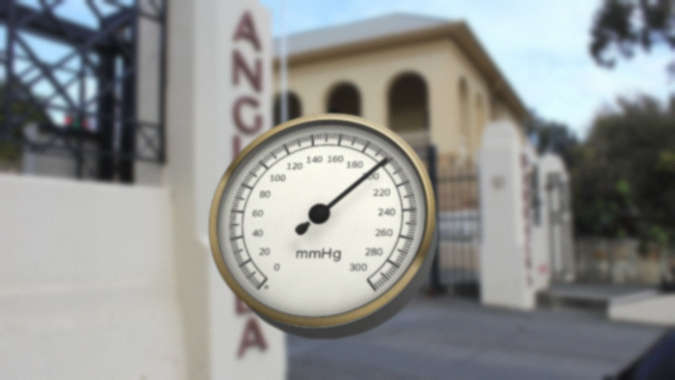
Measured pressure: 200 mmHg
